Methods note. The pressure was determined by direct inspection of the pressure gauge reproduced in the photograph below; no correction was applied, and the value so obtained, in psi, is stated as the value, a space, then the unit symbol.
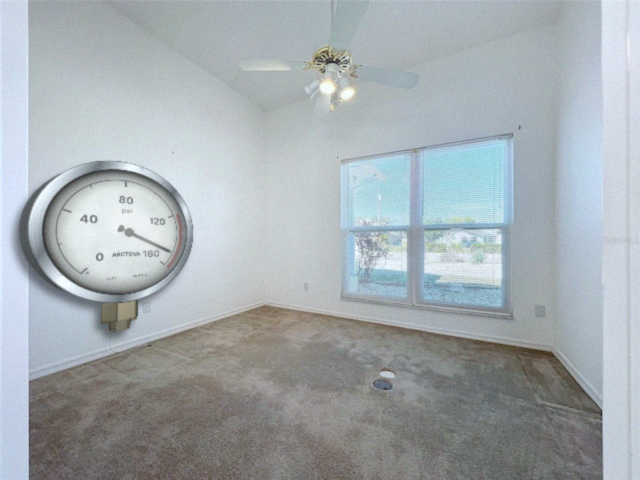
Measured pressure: 150 psi
